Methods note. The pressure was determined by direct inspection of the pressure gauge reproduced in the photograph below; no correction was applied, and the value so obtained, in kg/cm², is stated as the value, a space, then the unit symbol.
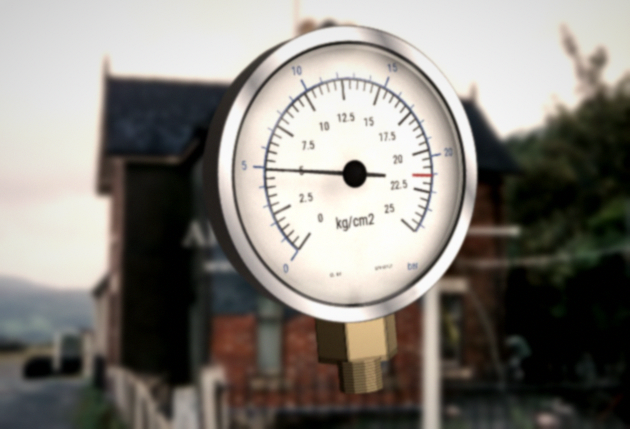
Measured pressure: 5 kg/cm²
